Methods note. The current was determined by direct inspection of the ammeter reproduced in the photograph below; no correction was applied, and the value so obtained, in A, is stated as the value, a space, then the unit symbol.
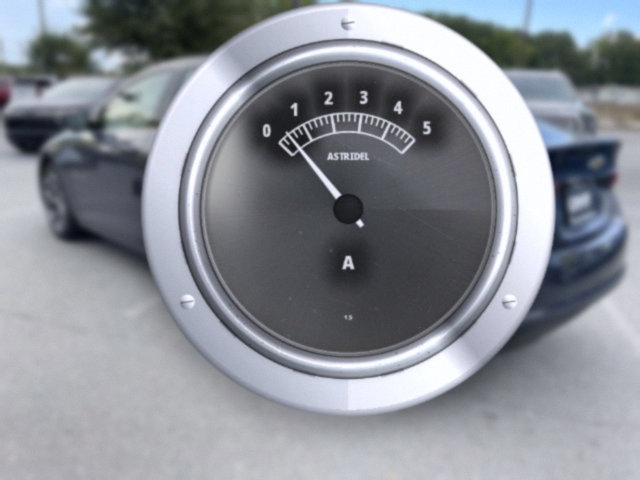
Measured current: 0.4 A
